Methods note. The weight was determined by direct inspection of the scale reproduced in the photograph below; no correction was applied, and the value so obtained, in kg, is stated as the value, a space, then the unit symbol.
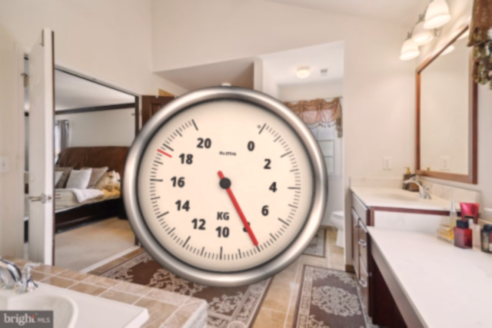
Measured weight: 8 kg
